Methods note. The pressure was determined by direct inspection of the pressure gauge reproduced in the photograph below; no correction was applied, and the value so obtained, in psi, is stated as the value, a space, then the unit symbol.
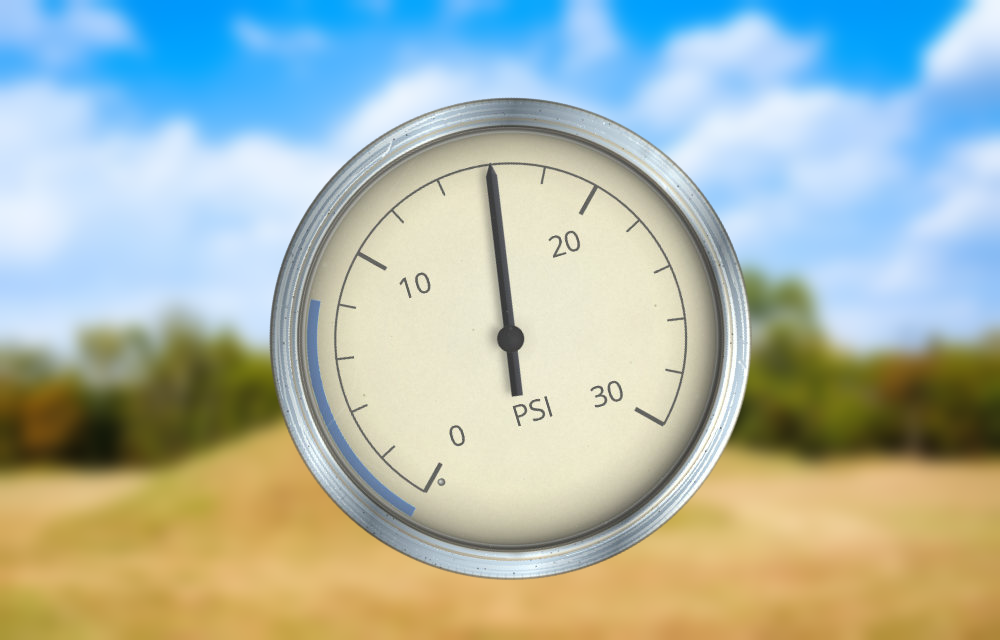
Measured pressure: 16 psi
